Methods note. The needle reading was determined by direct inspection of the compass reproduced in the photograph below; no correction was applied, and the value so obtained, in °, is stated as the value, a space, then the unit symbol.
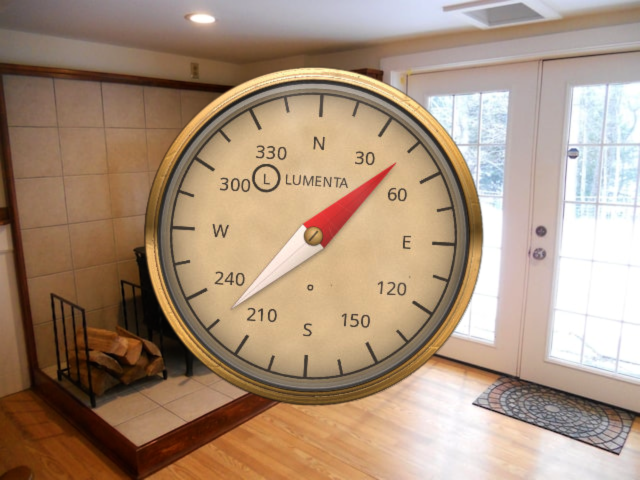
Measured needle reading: 45 °
